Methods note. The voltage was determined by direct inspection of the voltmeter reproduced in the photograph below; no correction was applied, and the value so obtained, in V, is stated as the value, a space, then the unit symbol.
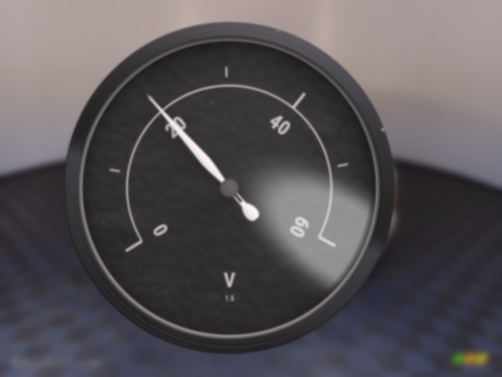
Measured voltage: 20 V
